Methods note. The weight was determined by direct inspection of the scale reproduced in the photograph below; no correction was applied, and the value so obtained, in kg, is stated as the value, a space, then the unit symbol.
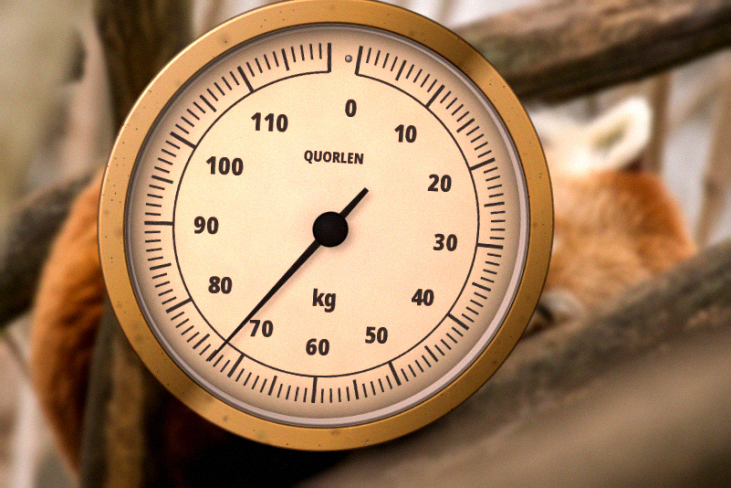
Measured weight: 73 kg
